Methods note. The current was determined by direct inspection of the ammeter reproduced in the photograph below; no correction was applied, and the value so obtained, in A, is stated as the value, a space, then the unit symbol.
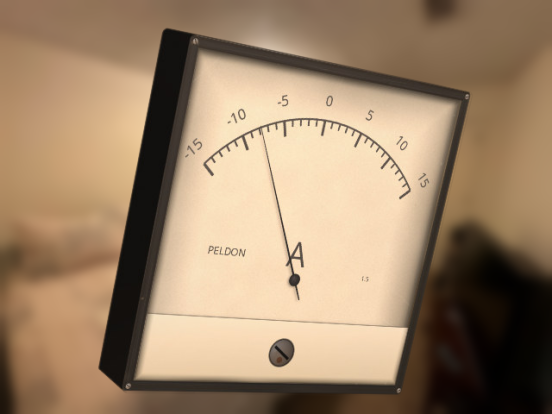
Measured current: -8 A
